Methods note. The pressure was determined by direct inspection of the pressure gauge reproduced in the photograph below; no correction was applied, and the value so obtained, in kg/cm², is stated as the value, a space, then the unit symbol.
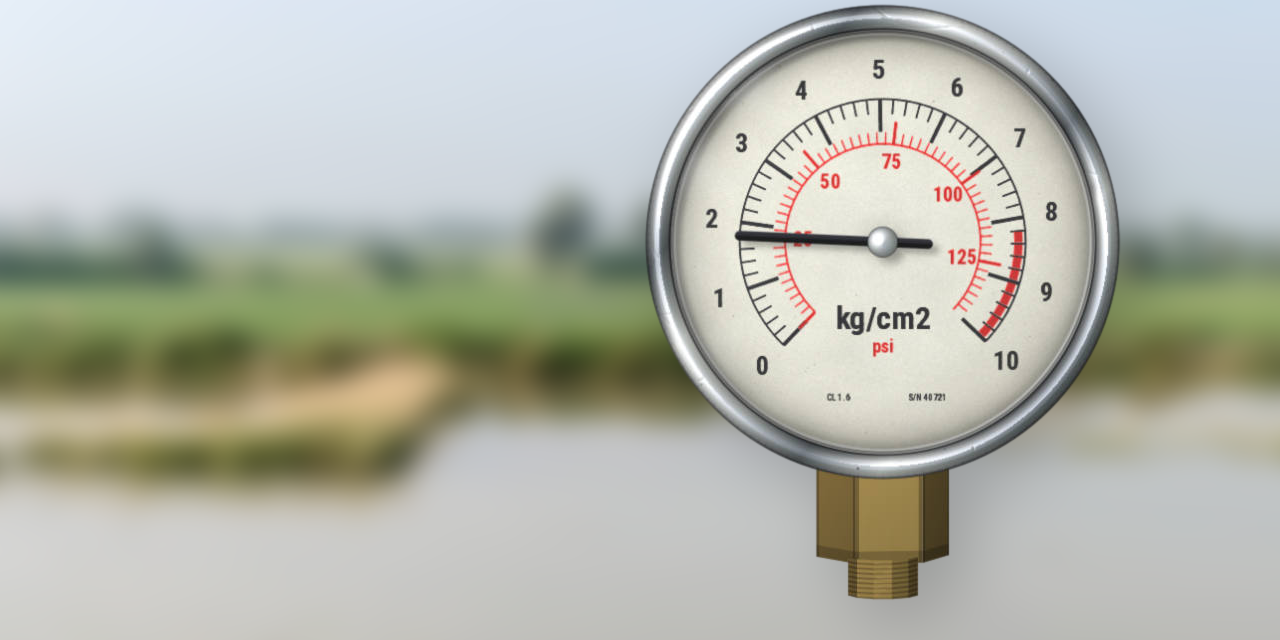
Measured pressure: 1.8 kg/cm²
